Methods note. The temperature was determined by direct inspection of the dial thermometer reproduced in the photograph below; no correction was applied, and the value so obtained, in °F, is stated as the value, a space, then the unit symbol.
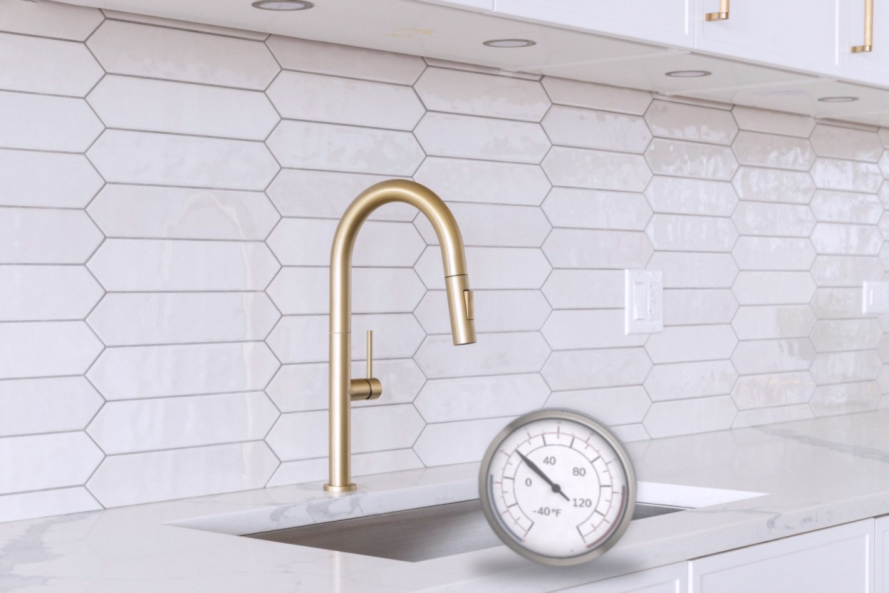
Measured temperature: 20 °F
